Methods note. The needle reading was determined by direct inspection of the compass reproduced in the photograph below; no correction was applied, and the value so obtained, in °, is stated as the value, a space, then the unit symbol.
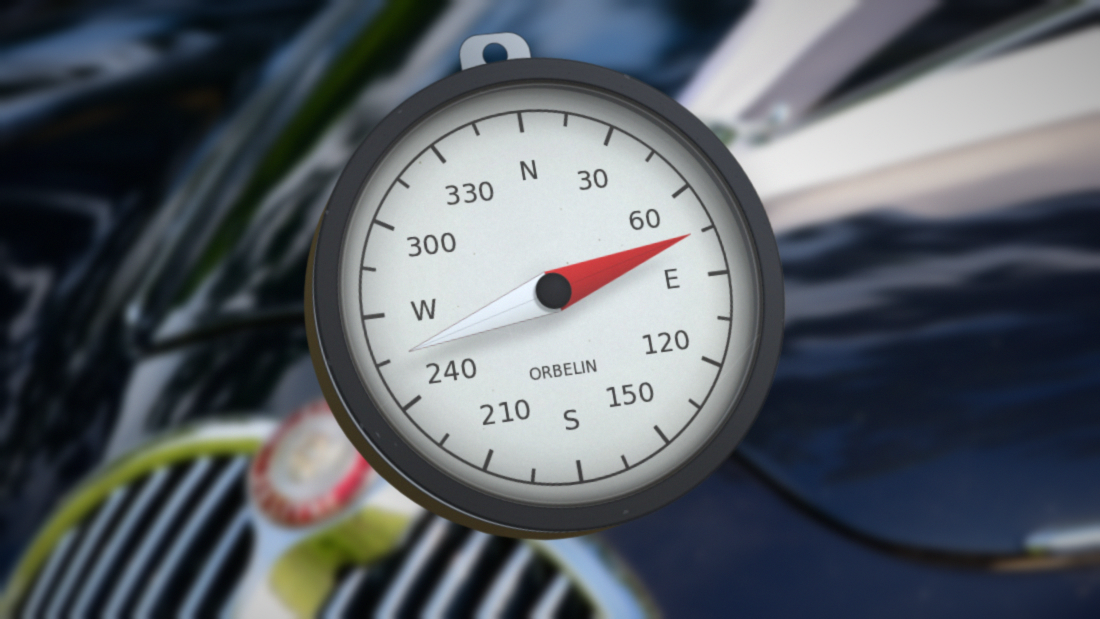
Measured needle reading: 75 °
